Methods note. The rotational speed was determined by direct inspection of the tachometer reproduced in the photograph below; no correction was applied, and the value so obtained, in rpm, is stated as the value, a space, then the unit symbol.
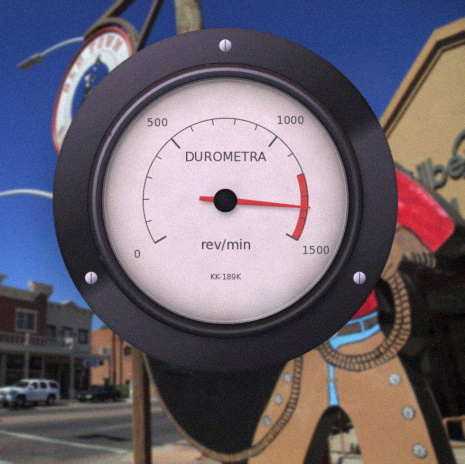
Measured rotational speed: 1350 rpm
